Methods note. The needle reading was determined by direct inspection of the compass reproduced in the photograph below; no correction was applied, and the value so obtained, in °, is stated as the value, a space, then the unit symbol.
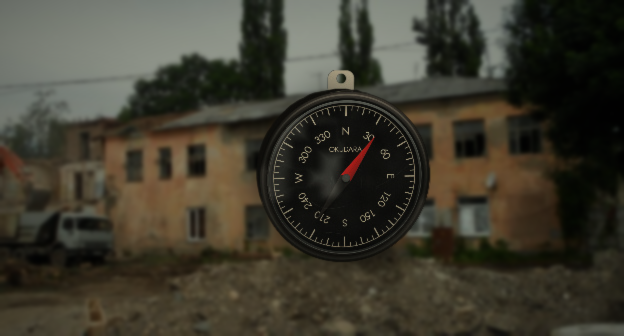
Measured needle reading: 35 °
